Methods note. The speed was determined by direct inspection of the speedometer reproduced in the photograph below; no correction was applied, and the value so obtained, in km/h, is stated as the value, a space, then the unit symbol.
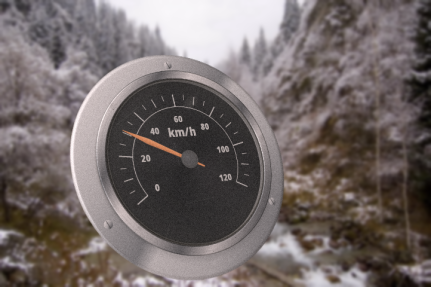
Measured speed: 30 km/h
